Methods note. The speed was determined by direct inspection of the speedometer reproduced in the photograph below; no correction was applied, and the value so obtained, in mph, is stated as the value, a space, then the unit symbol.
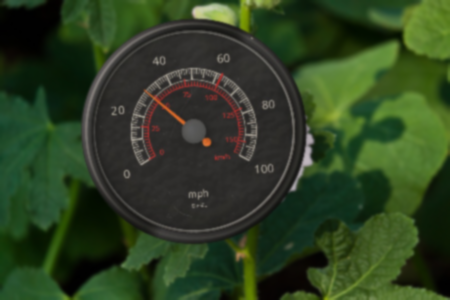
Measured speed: 30 mph
